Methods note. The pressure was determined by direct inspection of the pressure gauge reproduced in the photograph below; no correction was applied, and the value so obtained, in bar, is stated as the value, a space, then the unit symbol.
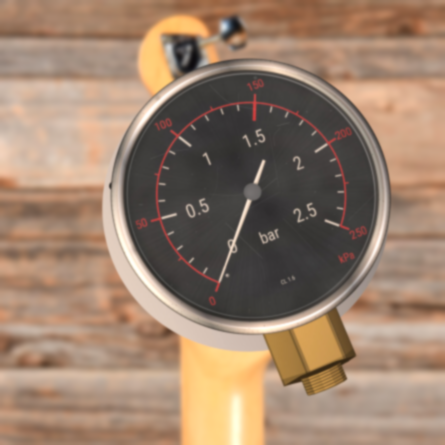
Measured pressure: 0 bar
